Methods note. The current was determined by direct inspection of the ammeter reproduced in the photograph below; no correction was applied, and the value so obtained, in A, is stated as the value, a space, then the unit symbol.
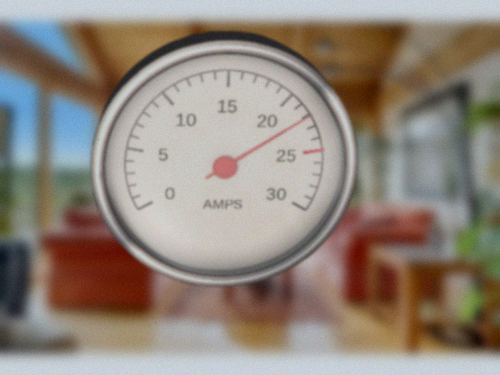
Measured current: 22 A
